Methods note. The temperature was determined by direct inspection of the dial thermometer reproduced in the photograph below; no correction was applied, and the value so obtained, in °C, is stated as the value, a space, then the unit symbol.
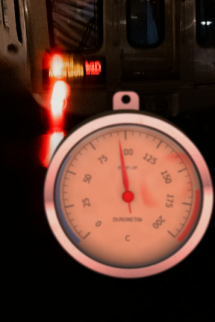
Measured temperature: 95 °C
